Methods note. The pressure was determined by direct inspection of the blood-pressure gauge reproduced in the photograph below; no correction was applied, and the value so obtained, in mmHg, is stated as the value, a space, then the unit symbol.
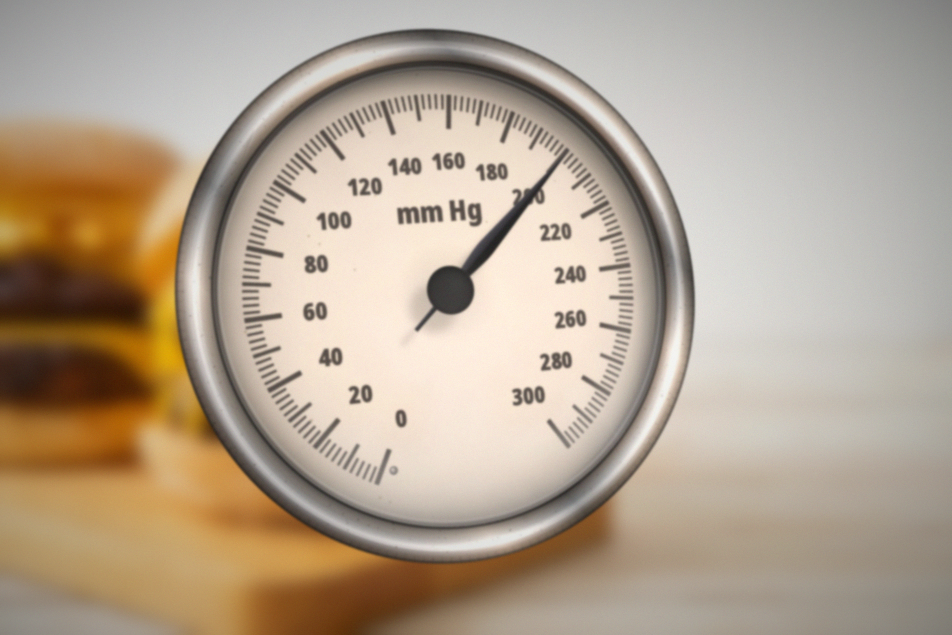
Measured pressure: 200 mmHg
